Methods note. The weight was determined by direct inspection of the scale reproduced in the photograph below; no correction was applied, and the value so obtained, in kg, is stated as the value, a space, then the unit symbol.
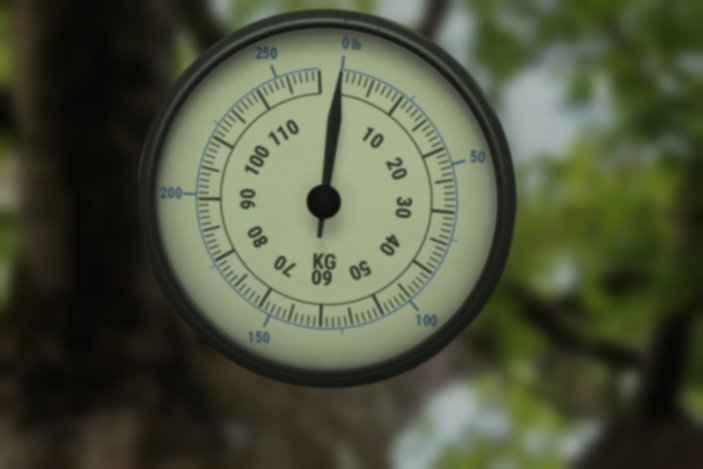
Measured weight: 0 kg
